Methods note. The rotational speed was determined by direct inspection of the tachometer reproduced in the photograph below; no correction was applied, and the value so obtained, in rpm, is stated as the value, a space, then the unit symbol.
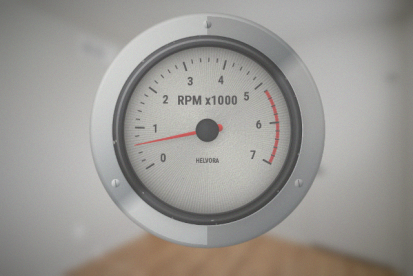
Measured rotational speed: 600 rpm
